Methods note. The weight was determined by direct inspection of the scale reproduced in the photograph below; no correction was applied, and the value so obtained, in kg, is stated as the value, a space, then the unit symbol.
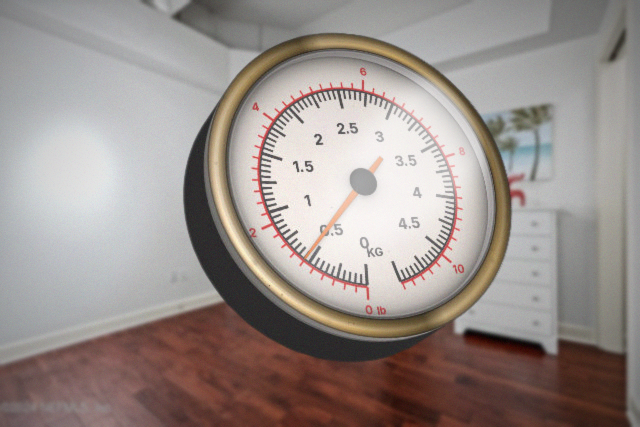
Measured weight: 0.55 kg
